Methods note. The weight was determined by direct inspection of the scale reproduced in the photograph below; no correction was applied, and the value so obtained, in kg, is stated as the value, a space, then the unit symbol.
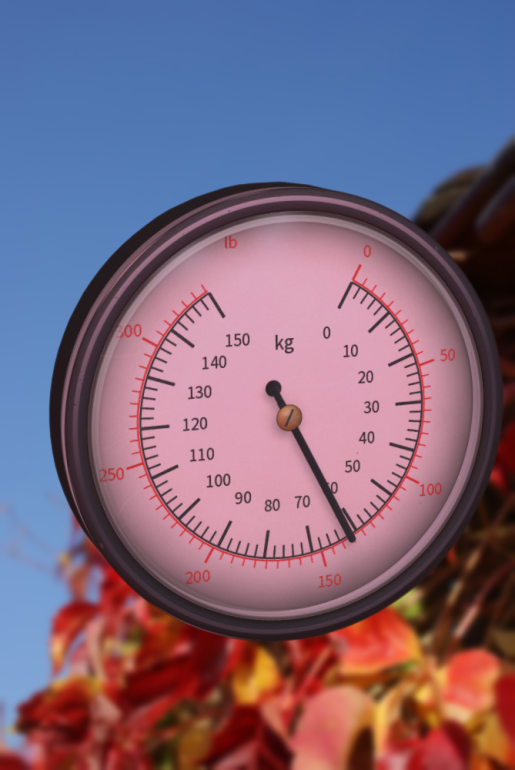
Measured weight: 62 kg
